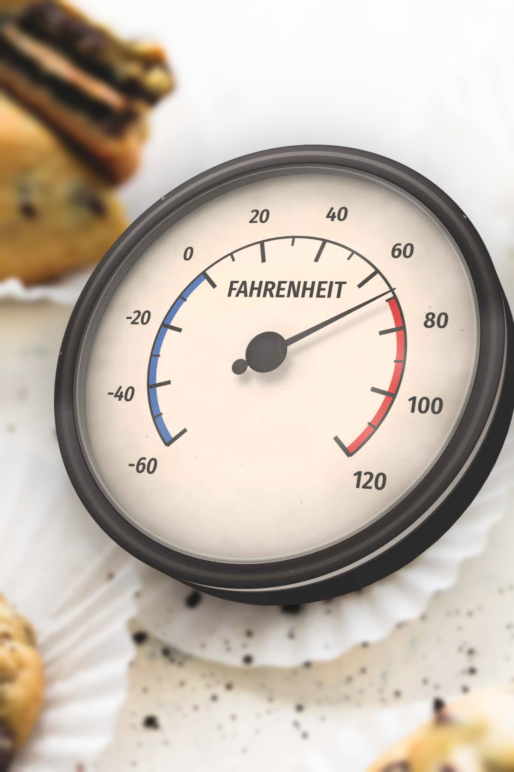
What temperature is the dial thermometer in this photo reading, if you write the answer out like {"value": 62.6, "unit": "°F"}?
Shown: {"value": 70, "unit": "°F"}
